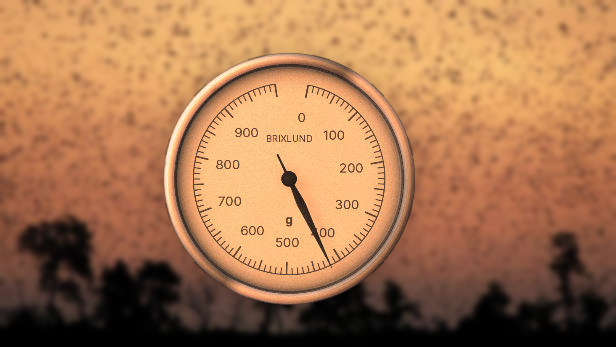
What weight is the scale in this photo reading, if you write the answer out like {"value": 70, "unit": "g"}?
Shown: {"value": 420, "unit": "g"}
